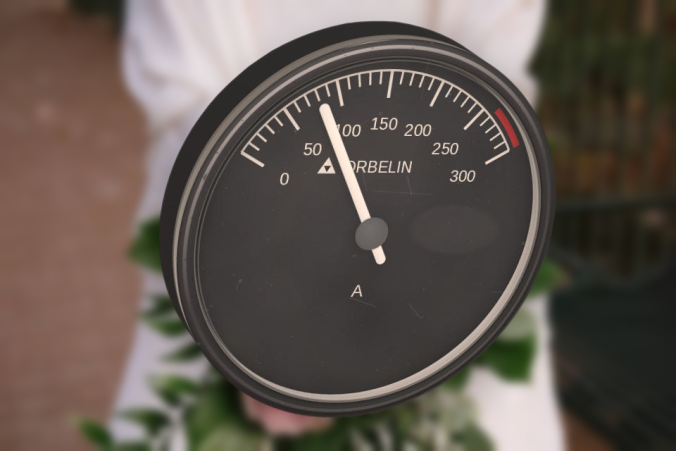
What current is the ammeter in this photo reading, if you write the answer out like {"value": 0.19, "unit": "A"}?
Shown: {"value": 80, "unit": "A"}
